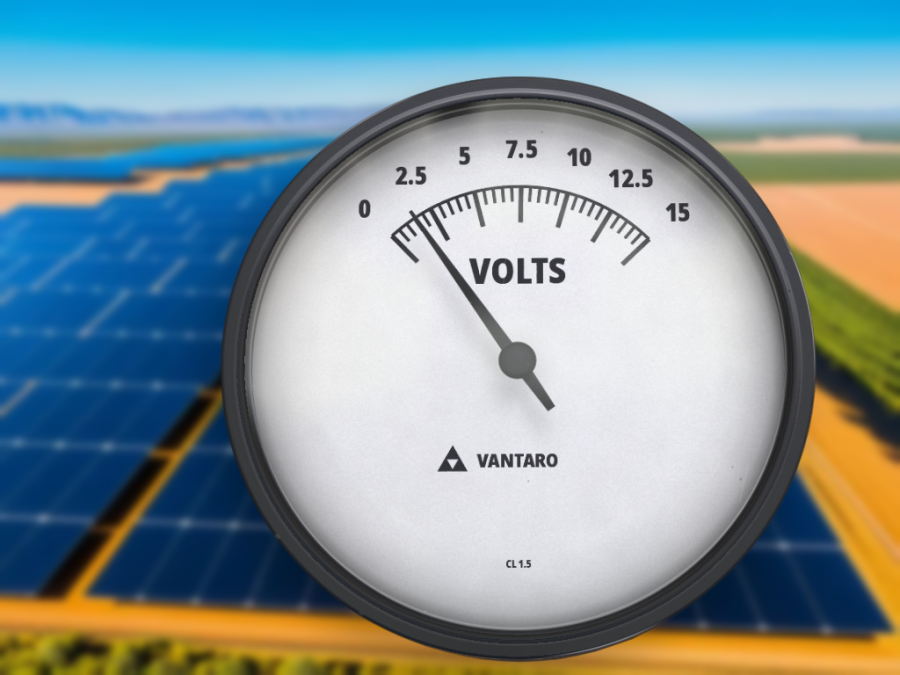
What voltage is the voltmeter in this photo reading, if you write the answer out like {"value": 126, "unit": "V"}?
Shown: {"value": 1.5, "unit": "V"}
